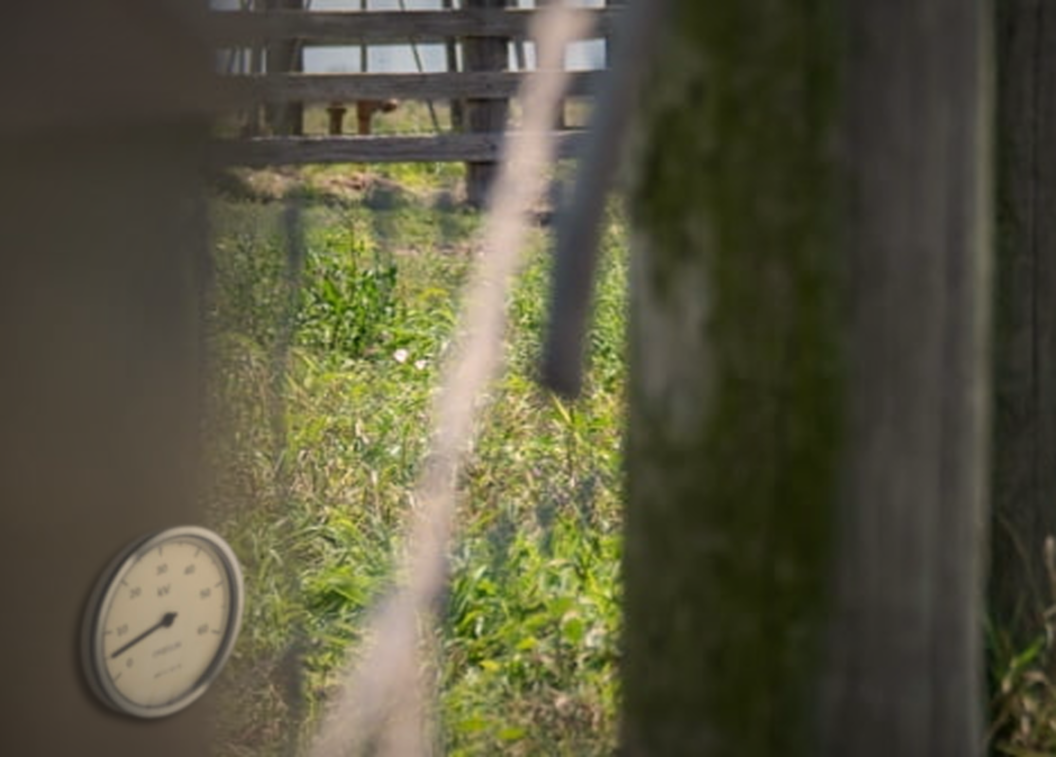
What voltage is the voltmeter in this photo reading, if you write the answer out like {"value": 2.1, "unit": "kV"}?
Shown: {"value": 5, "unit": "kV"}
